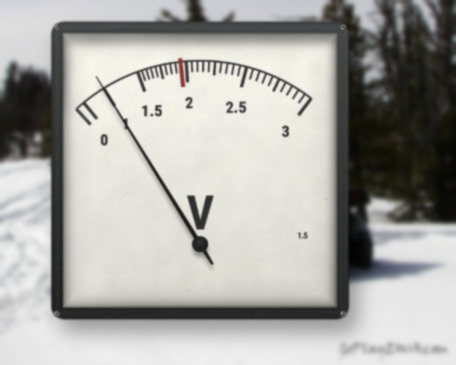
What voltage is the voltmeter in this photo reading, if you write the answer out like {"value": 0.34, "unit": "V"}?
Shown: {"value": 1, "unit": "V"}
